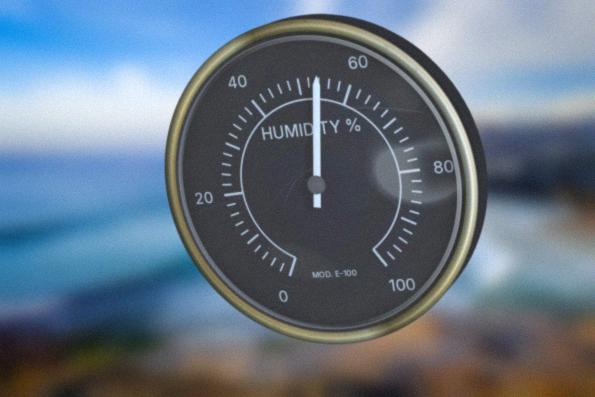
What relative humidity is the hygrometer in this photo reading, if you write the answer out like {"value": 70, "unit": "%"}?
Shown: {"value": 54, "unit": "%"}
